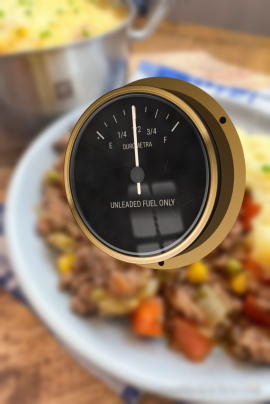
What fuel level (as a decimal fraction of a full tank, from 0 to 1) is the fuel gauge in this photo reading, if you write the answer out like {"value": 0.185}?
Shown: {"value": 0.5}
